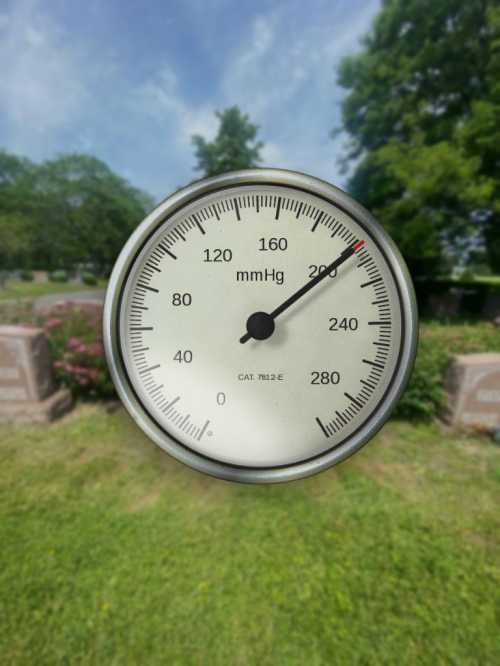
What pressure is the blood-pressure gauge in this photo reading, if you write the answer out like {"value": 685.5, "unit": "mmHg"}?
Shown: {"value": 202, "unit": "mmHg"}
